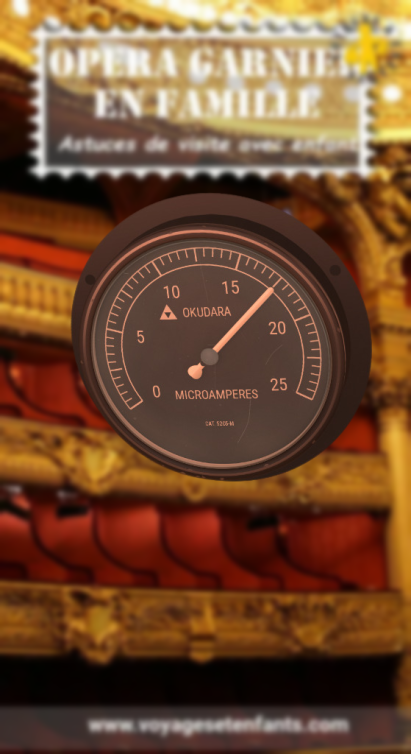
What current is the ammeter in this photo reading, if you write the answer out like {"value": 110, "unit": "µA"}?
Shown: {"value": 17.5, "unit": "µA"}
